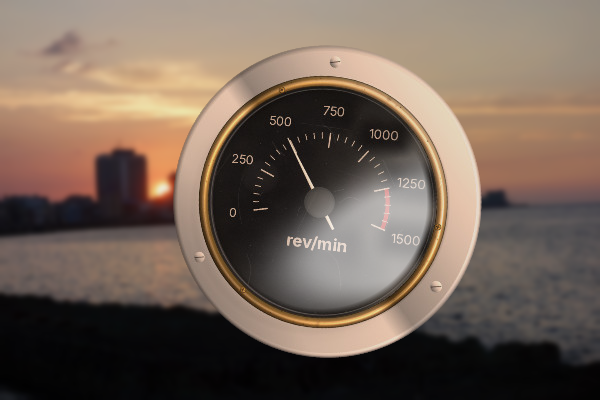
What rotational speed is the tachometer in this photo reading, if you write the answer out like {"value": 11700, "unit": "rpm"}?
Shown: {"value": 500, "unit": "rpm"}
